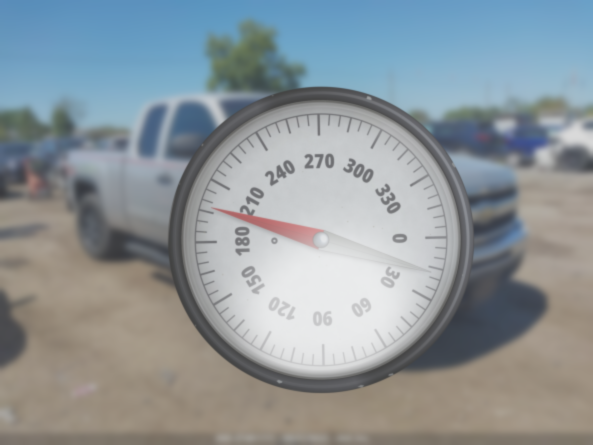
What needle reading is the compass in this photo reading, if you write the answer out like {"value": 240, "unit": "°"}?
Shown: {"value": 197.5, "unit": "°"}
